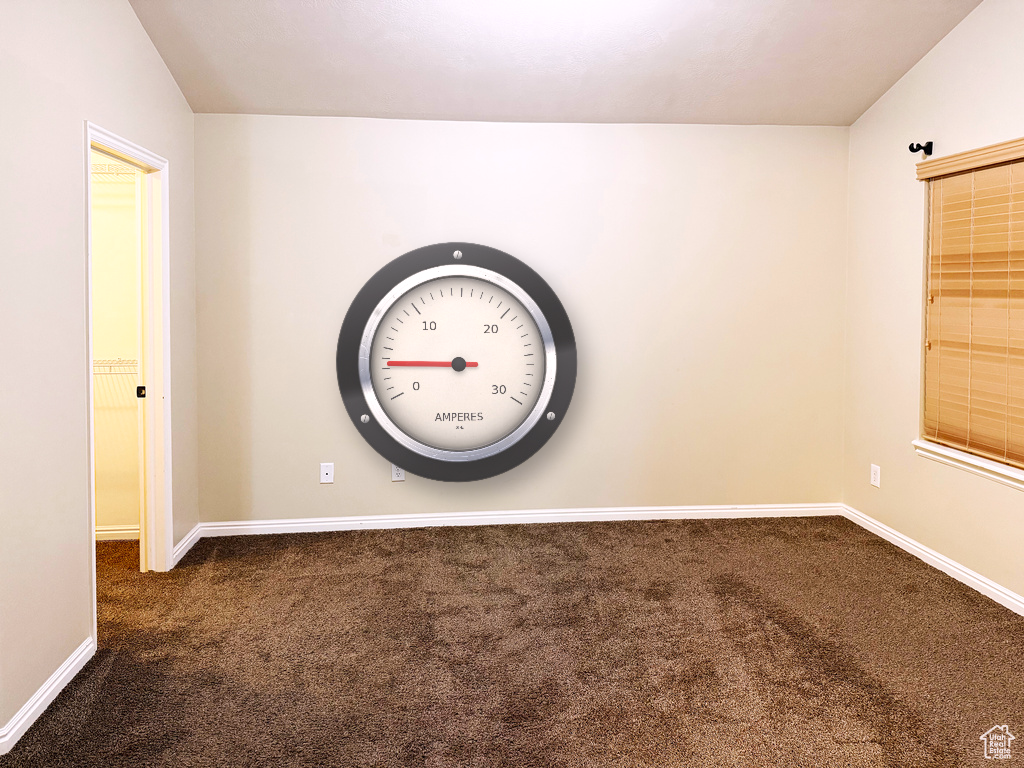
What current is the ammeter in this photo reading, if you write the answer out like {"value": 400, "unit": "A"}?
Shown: {"value": 3.5, "unit": "A"}
